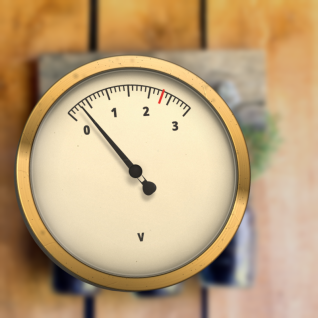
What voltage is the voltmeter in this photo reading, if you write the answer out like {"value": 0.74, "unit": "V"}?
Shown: {"value": 0.3, "unit": "V"}
